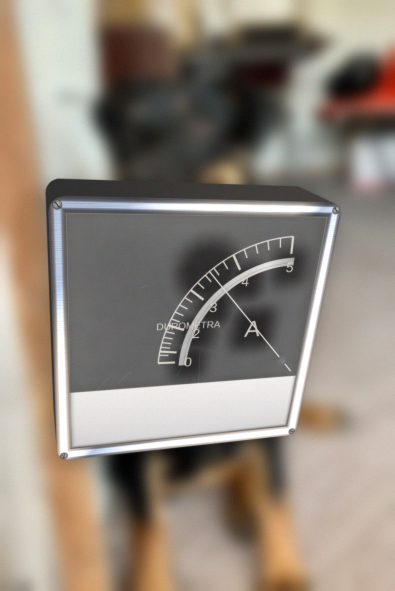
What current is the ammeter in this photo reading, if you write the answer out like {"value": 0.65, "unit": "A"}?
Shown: {"value": 3.5, "unit": "A"}
